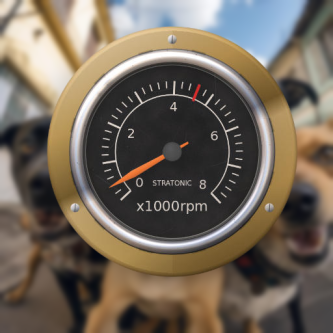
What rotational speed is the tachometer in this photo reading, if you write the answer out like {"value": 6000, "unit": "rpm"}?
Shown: {"value": 400, "unit": "rpm"}
